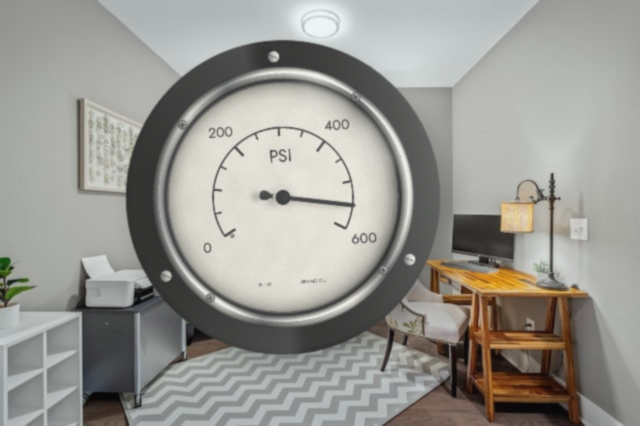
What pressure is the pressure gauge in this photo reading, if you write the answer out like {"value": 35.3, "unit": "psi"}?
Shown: {"value": 550, "unit": "psi"}
